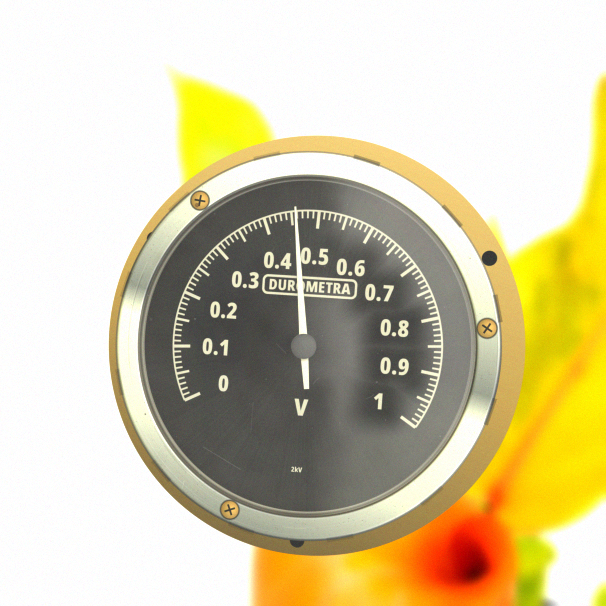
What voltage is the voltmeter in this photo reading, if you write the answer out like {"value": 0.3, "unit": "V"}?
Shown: {"value": 0.46, "unit": "V"}
